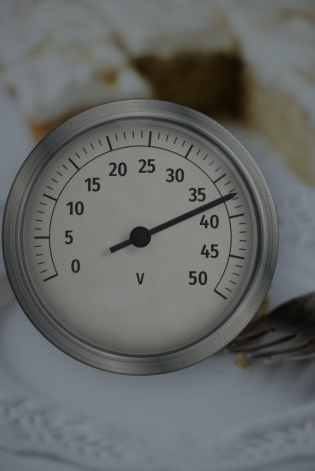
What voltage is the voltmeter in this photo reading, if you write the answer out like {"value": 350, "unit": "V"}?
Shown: {"value": 37.5, "unit": "V"}
